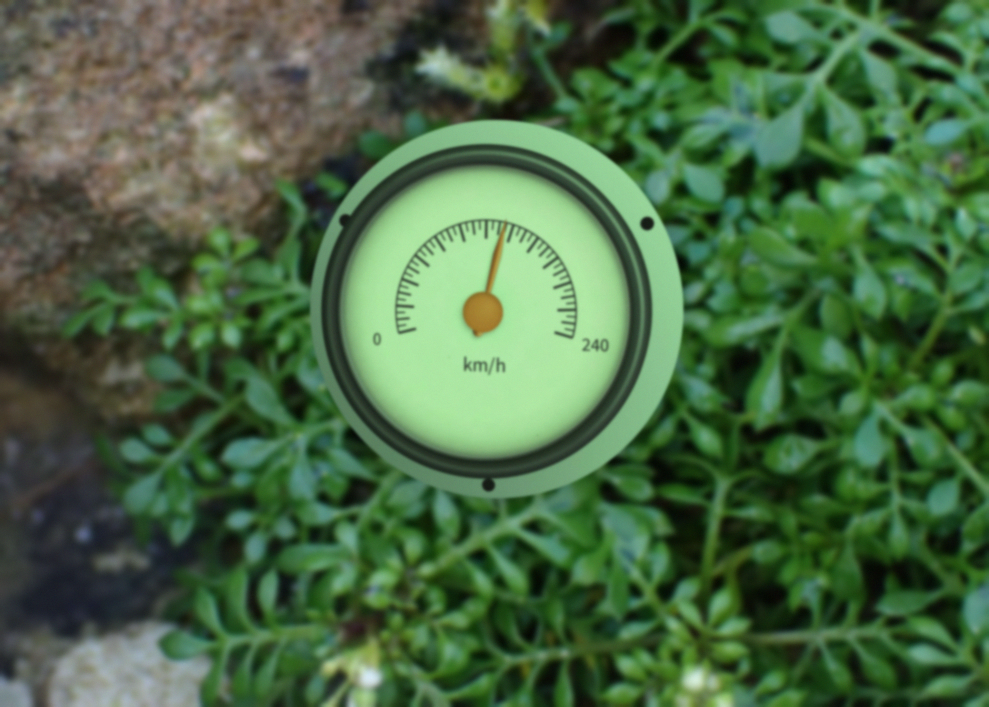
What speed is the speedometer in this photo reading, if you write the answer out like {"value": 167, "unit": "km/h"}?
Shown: {"value": 135, "unit": "km/h"}
